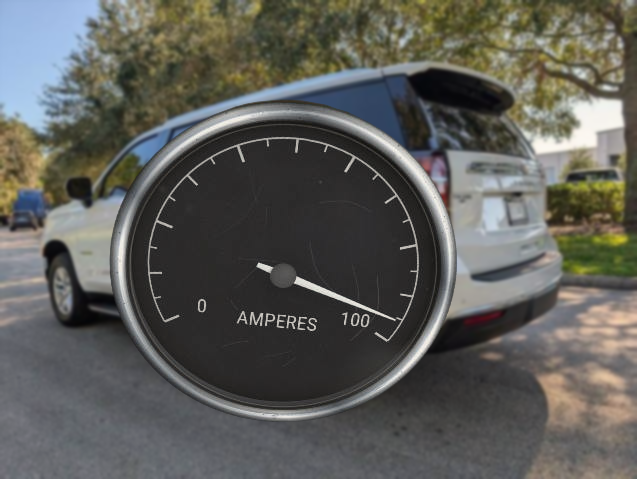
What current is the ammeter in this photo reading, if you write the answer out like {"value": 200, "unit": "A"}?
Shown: {"value": 95, "unit": "A"}
